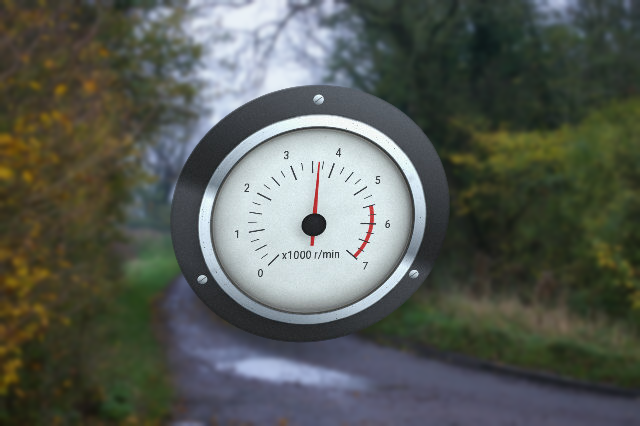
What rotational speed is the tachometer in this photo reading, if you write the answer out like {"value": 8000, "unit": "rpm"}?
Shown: {"value": 3625, "unit": "rpm"}
